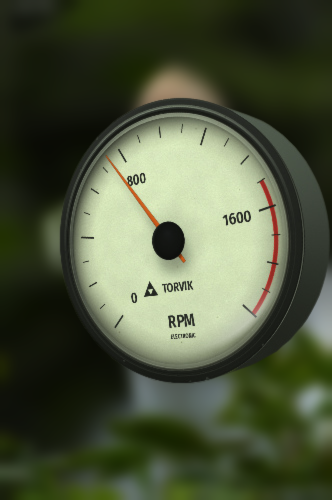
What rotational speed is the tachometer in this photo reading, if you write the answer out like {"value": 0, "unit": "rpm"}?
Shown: {"value": 750, "unit": "rpm"}
